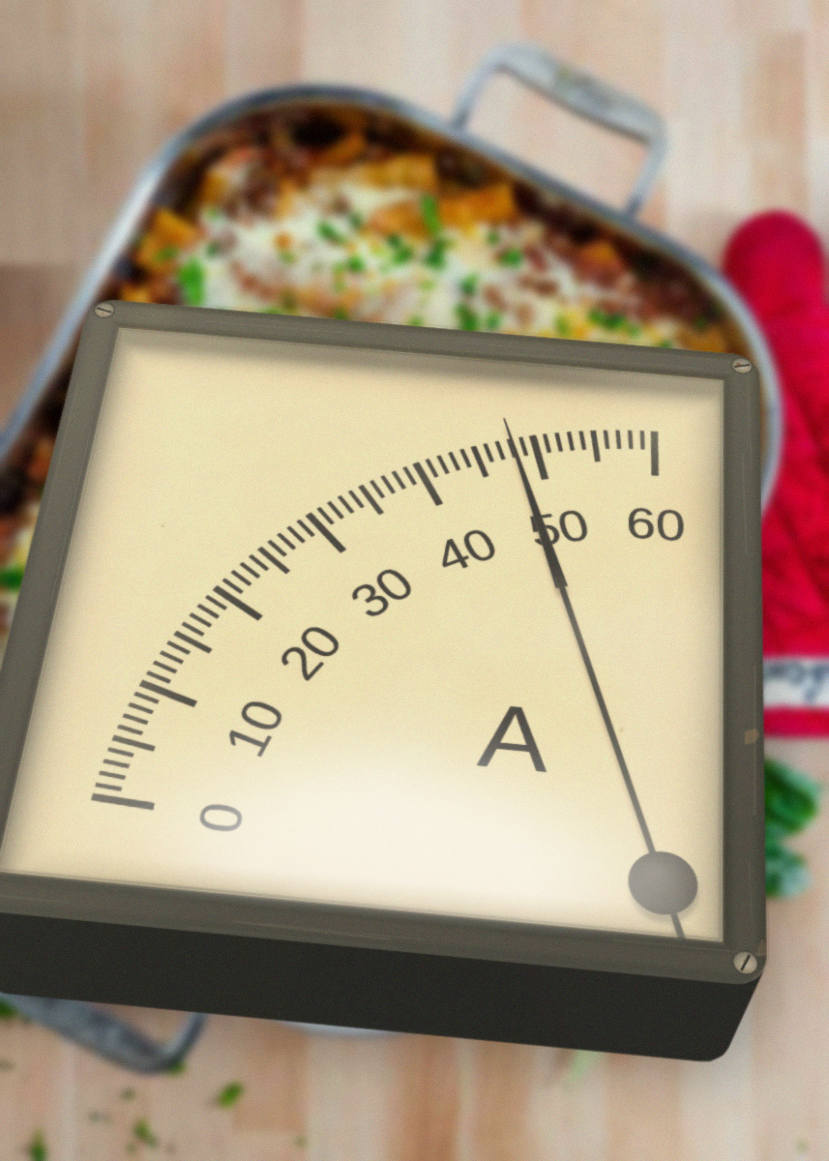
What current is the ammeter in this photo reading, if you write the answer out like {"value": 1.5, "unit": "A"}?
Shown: {"value": 48, "unit": "A"}
